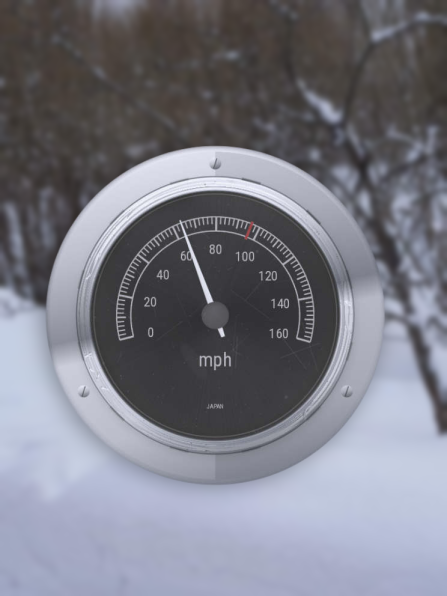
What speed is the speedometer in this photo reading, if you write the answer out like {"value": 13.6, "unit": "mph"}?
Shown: {"value": 64, "unit": "mph"}
